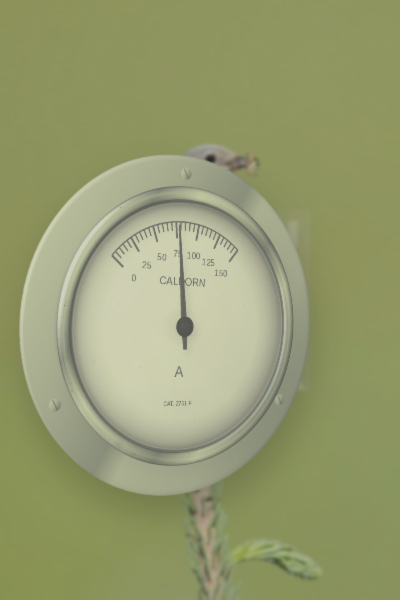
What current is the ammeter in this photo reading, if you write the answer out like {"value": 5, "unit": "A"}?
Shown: {"value": 75, "unit": "A"}
